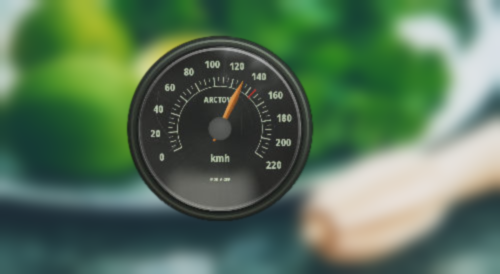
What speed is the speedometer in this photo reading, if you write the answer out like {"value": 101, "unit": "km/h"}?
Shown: {"value": 130, "unit": "km/h"}
